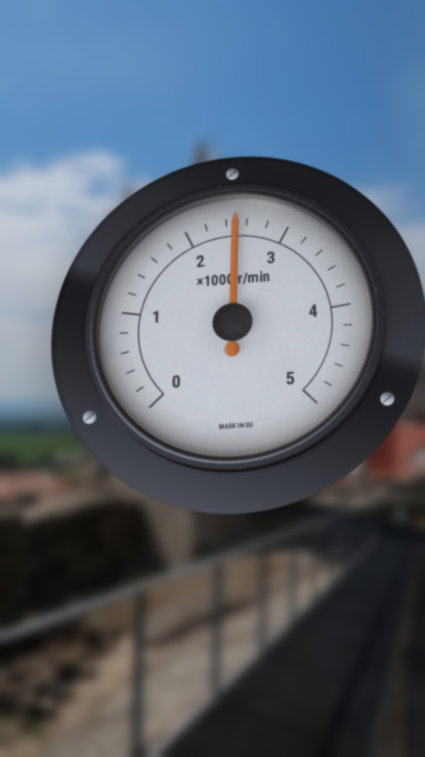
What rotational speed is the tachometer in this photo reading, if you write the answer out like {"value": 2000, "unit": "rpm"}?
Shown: {"value": 2500, "unit": "rpm"}
